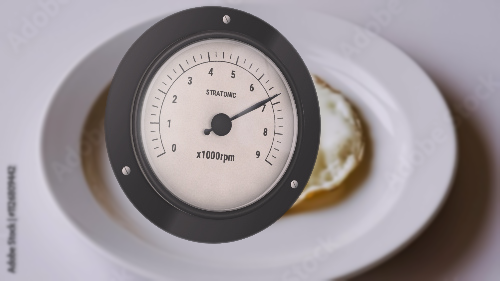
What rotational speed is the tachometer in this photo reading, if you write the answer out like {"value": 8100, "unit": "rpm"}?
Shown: {"value": 6750, "unit": "rpm"}
